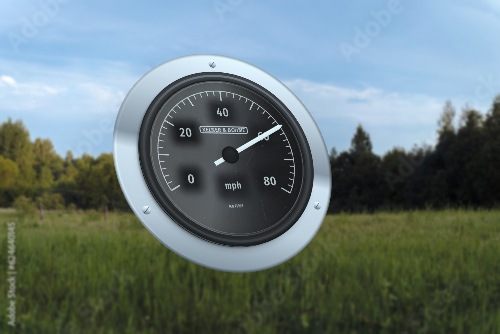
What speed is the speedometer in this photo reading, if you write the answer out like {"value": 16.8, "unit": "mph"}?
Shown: {"value": 60, "unit": "mph"}
